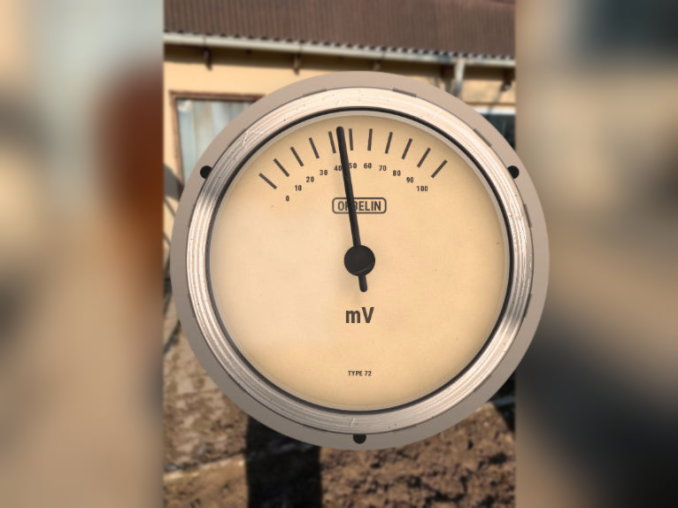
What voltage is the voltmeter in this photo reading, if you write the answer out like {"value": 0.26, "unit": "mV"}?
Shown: {"value": 45, "unit": "mV"}
